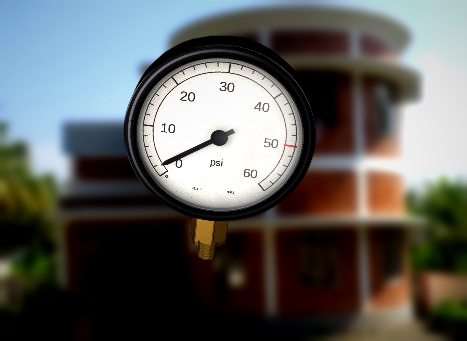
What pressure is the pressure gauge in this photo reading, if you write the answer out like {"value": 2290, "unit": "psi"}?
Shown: {"value": 2, "unit": "psi"}
